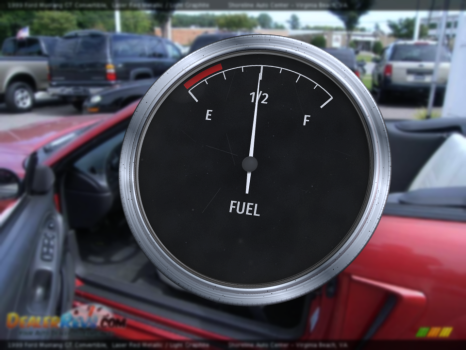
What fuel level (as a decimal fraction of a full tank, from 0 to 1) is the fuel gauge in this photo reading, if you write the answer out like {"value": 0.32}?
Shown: {"value": 0.5}
